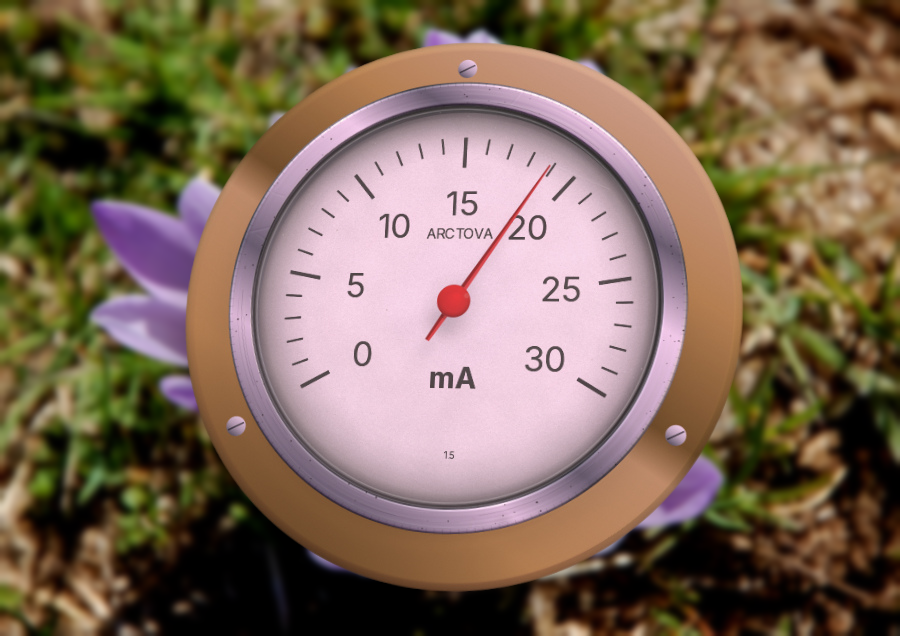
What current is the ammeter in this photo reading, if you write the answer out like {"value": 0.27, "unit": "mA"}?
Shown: {"value": 19, "unit": "mA"}
